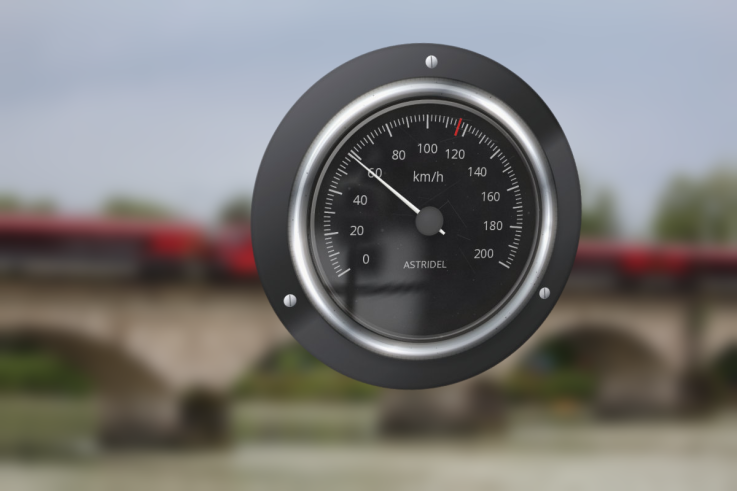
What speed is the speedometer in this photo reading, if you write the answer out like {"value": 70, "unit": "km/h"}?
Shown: {"value": 58, "unit": "km/h"}
